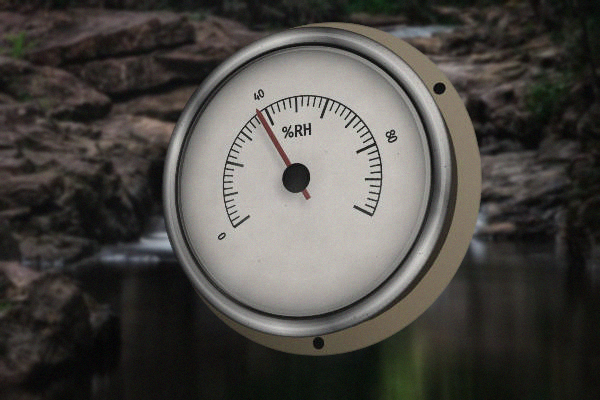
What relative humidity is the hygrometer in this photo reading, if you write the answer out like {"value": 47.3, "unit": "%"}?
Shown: {"value": 38, "unit": "%"}
